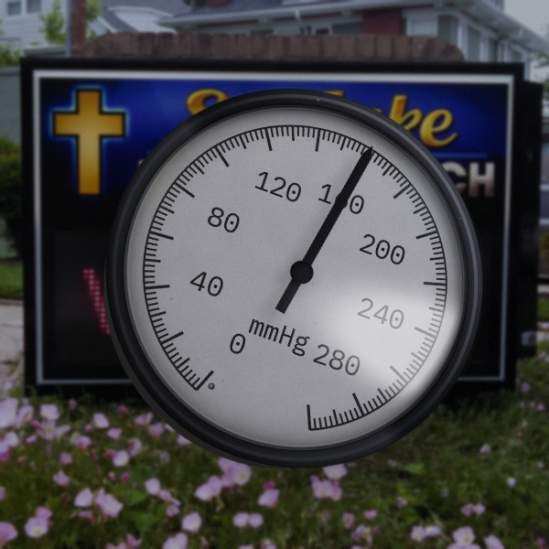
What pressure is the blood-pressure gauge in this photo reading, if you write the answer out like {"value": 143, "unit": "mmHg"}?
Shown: {"value": 160, "unit": "mmHg"}
